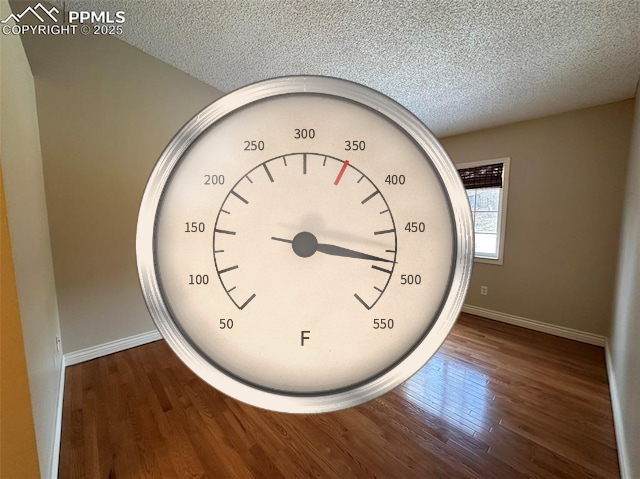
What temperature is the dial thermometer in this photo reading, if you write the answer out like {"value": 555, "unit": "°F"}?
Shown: {"value": 487.5, "unit": "°F"}
